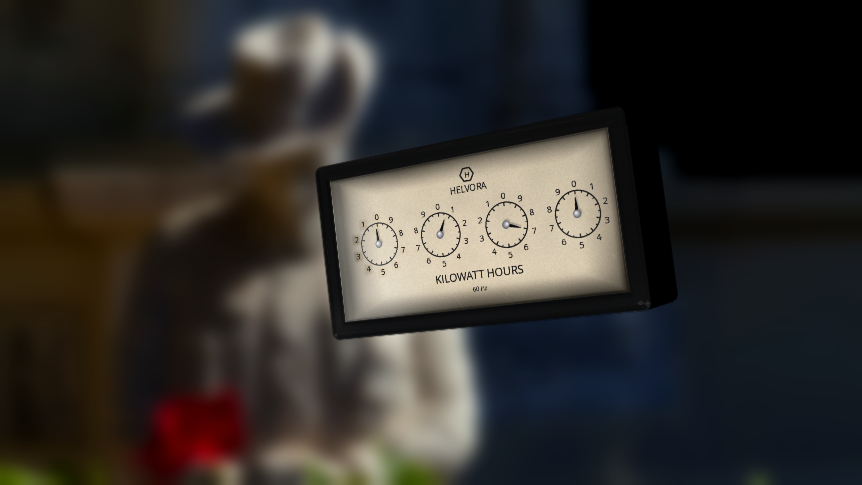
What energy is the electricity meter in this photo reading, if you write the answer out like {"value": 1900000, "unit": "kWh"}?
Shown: {"value": 70, "unit": "kWh"}
